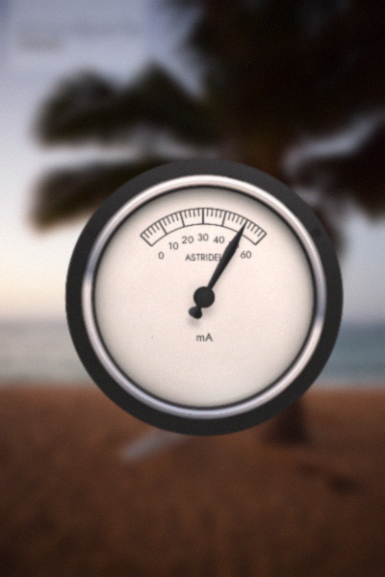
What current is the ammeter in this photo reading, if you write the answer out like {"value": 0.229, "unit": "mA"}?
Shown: {"value": 50, "unit": "mA"}
